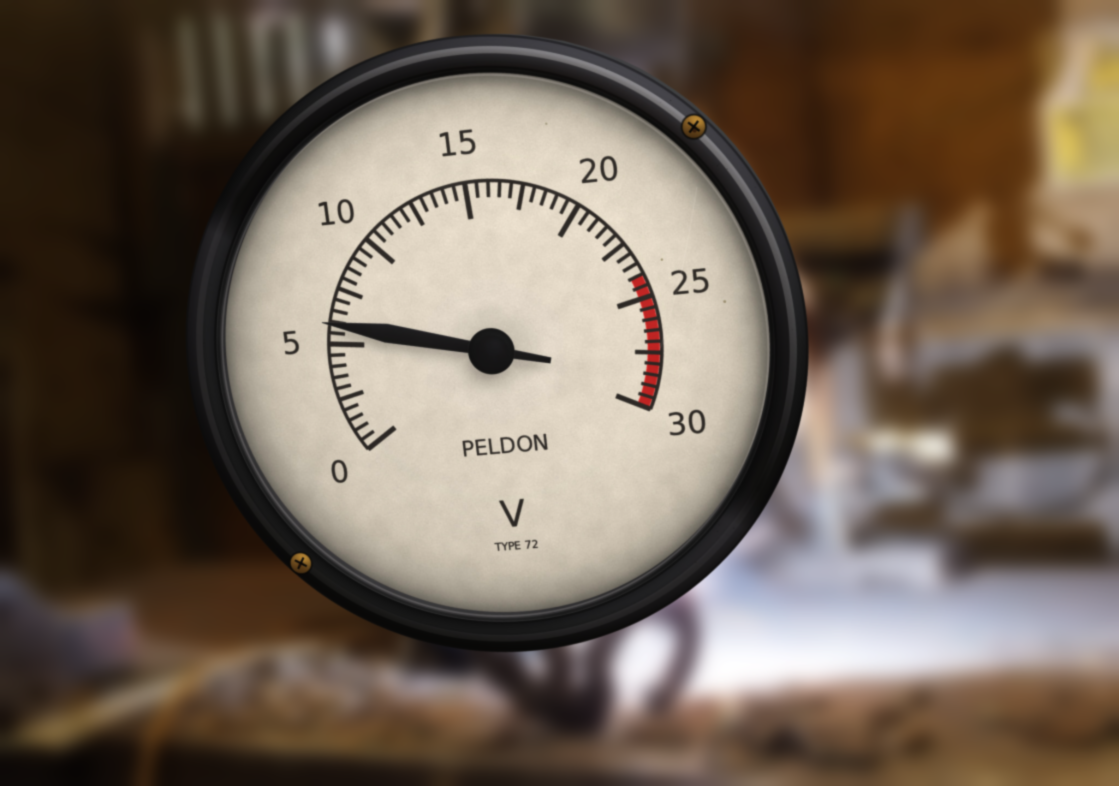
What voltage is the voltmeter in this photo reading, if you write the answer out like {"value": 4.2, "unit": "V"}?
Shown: {"value": 6, "unit": "V"}
